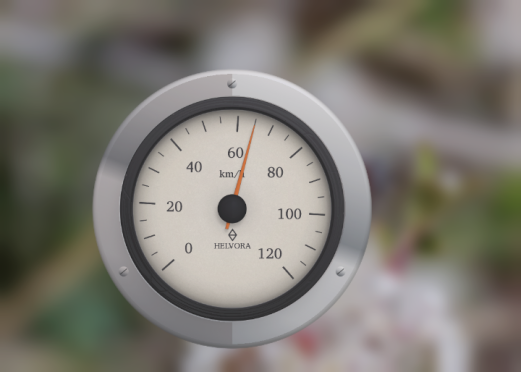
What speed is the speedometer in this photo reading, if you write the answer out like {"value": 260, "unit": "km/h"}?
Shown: {"value": 65, "unit": "km/h"}
